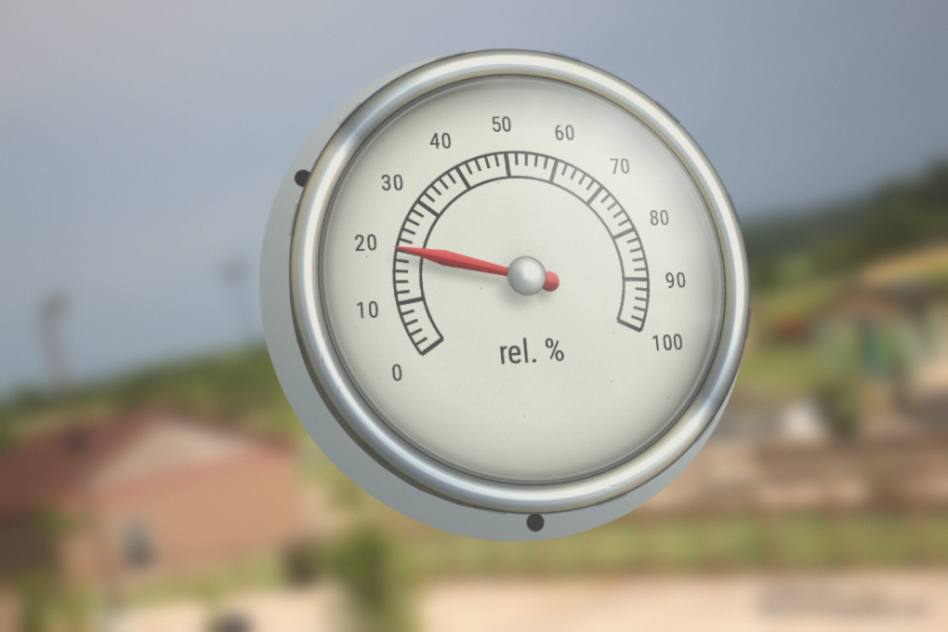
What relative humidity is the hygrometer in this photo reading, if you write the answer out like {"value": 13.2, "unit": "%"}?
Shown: {"value": 20, "unit": "%"}
